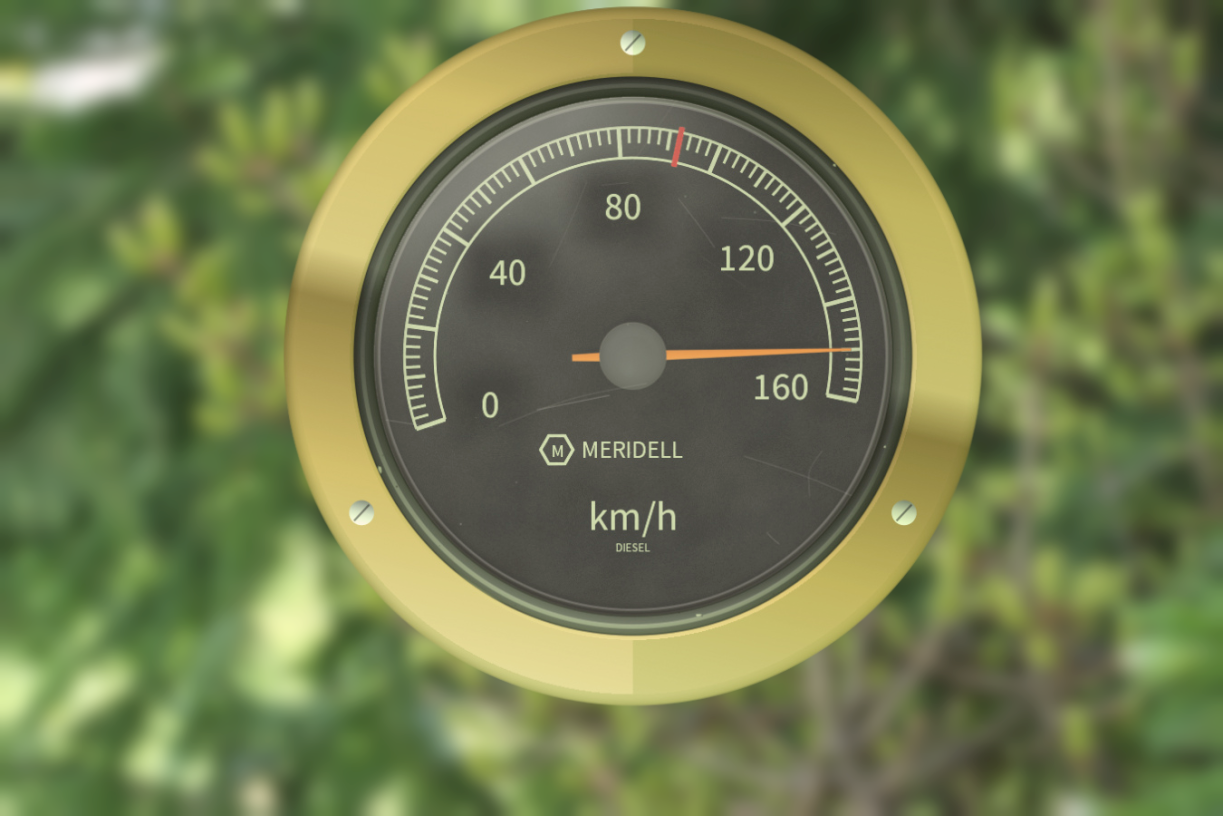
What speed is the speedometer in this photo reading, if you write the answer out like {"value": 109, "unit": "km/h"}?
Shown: {"value": 150, "unit": "km/h"}
